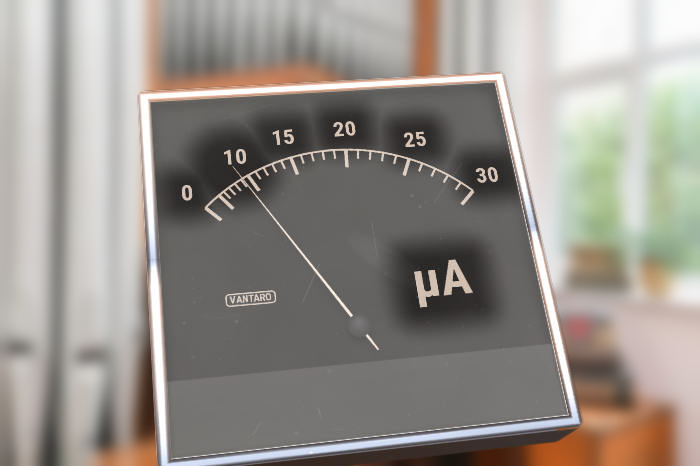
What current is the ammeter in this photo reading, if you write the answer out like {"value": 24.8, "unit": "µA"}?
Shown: {"value": 9, "unit": "µA"}
